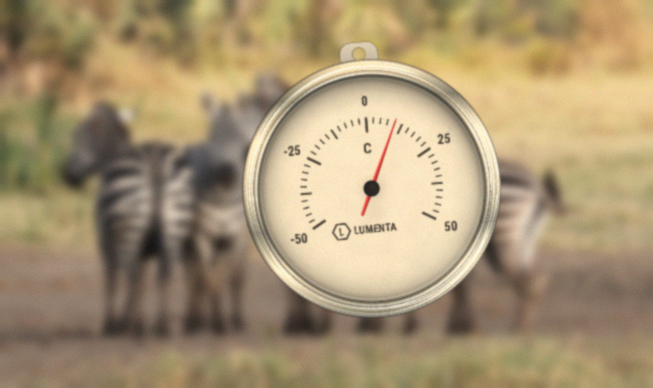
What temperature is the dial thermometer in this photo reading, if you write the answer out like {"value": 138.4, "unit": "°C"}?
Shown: {"value": 10, "unit": "°C"}
